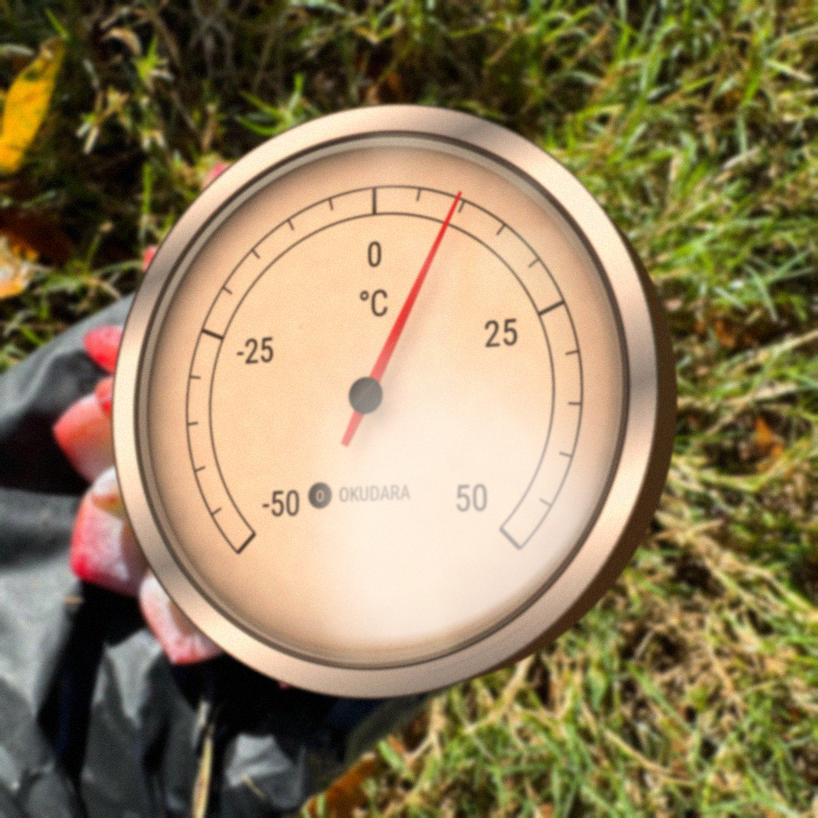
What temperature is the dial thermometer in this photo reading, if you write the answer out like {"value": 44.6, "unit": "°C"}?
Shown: {"value": 10, "unit": "°C"}
